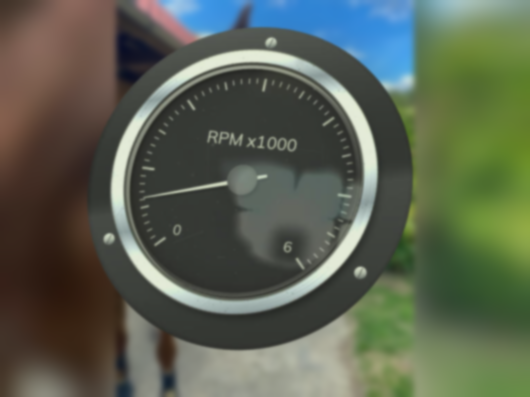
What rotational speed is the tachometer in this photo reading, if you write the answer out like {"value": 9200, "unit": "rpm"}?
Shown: {"value": 600, "unit": "rpm"}
